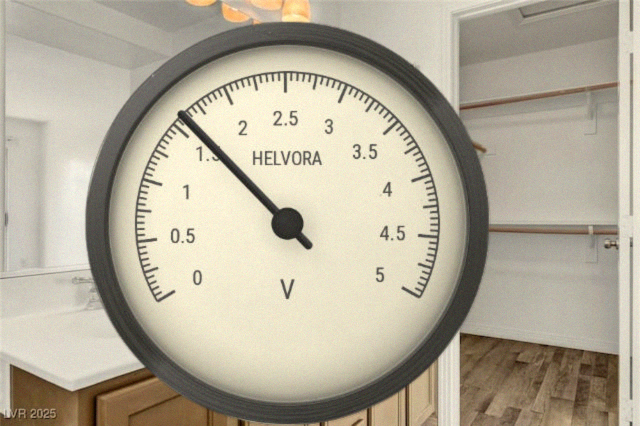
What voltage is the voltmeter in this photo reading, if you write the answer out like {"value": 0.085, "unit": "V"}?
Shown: {"value": 1.6, "unit": "V"}
